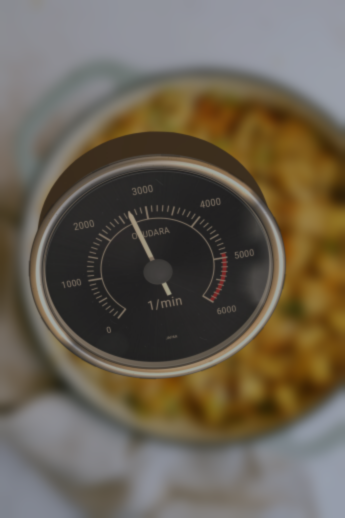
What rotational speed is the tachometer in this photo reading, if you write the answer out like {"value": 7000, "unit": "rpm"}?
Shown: {"value": 2700, "unit": "rpm"}
